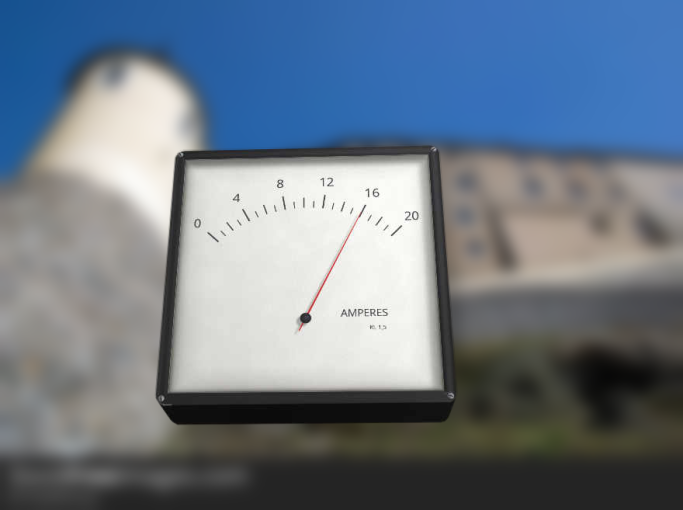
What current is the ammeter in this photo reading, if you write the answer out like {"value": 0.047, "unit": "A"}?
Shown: {"value": 16, "unit": "A"}
